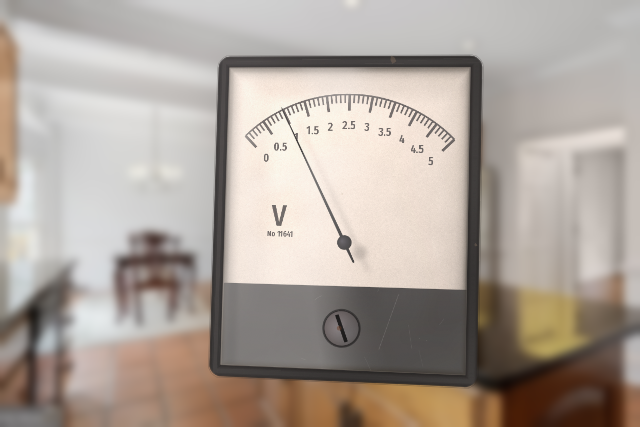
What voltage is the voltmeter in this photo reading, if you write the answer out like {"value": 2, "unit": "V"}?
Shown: {"value": 1, "unit": "V"}
